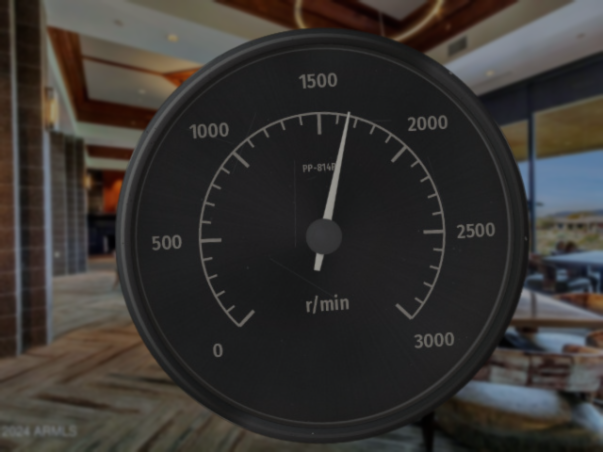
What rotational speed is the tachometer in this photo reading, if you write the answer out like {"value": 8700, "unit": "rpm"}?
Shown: {"value": 1650, "unit": "rpm"}
